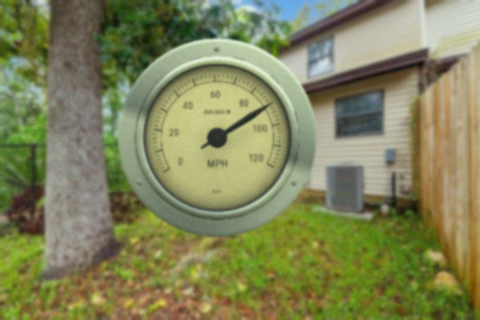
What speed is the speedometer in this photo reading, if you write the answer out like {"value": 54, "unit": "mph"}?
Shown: {"value": 90, "unit": "mph"}
